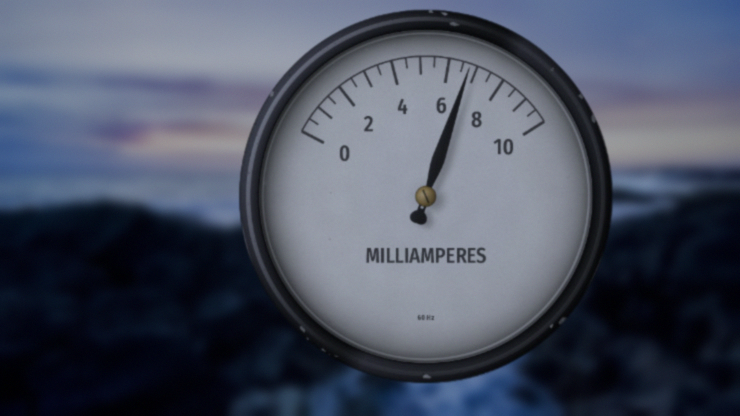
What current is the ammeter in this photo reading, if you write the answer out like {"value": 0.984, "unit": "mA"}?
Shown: {"value": 6.75, "unit": "mA"}
